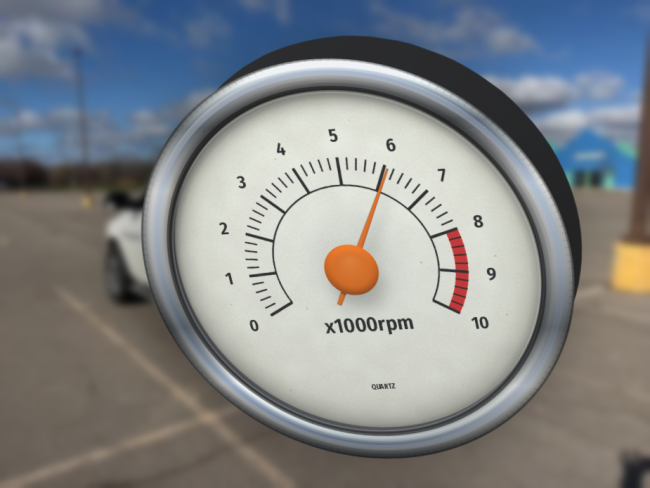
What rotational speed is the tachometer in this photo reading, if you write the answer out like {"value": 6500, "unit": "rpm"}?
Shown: {"value": 6100, "unit": "rpm"}
